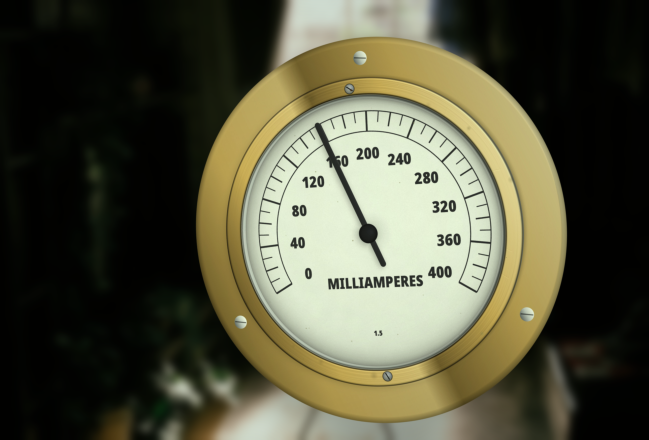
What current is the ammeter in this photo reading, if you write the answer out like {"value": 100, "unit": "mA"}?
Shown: {"value": 160, "unit": "mA"}
